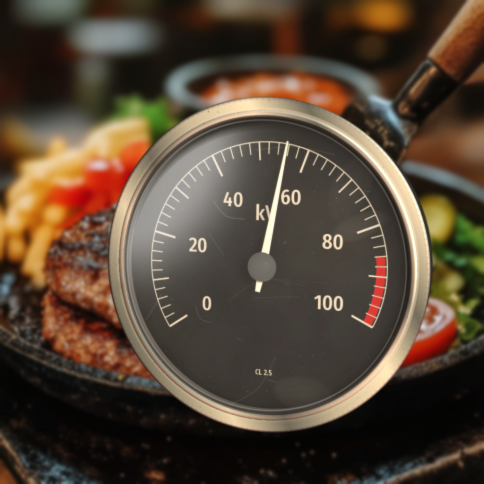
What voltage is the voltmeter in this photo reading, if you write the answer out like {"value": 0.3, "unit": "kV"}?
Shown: {"value": 56, "unit": "kV"}
